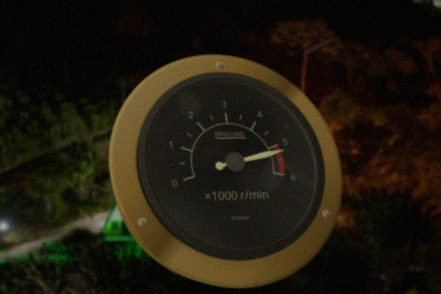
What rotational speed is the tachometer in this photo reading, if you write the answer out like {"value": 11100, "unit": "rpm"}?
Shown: {"value": 5250, "unit": "rpm"}
